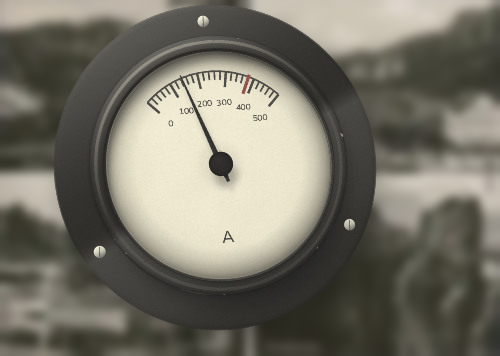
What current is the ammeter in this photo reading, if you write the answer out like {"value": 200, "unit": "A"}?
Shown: {"value": 140, "unit": "A"}
